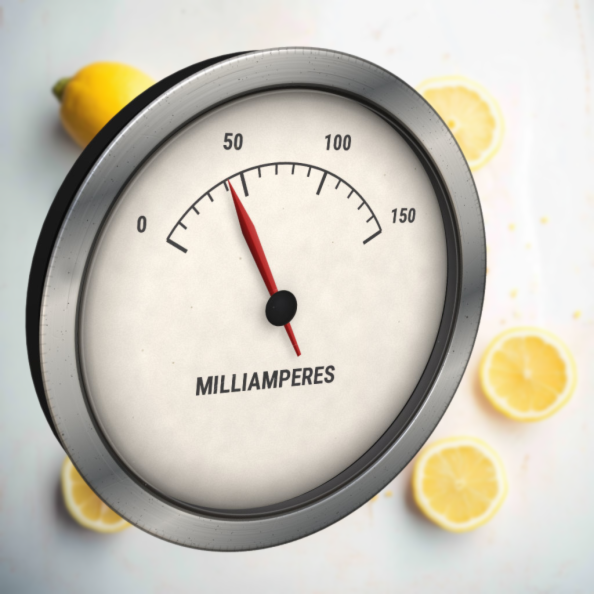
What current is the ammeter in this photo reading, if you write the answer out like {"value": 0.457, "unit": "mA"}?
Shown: {"value": 40, "unit": "mA"}
